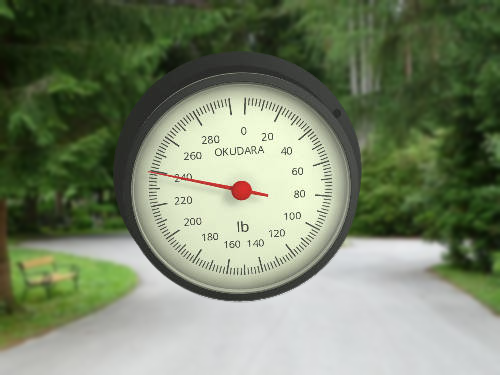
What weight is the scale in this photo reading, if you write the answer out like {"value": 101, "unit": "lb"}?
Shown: {"value": 240, "unit": "lb"}
